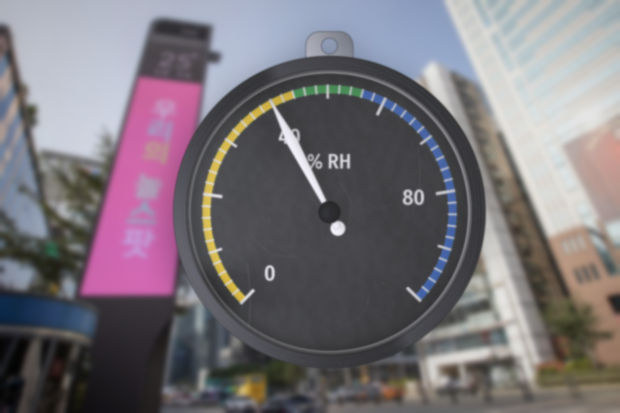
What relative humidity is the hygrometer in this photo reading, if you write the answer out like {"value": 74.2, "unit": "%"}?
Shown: {"value": 40, "unit": "%"}
